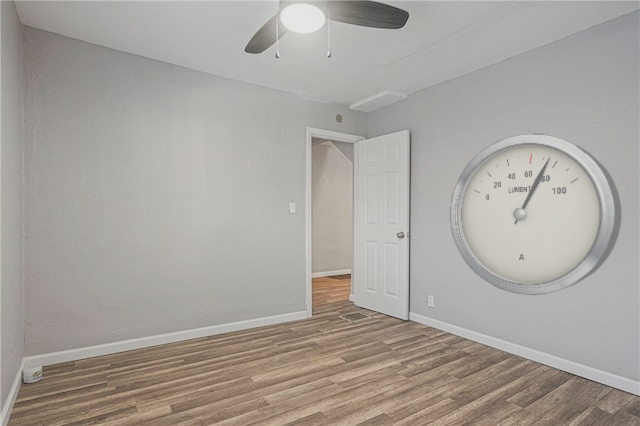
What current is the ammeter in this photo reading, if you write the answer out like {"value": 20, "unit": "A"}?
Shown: {"value": 75, "unit": "A"}
